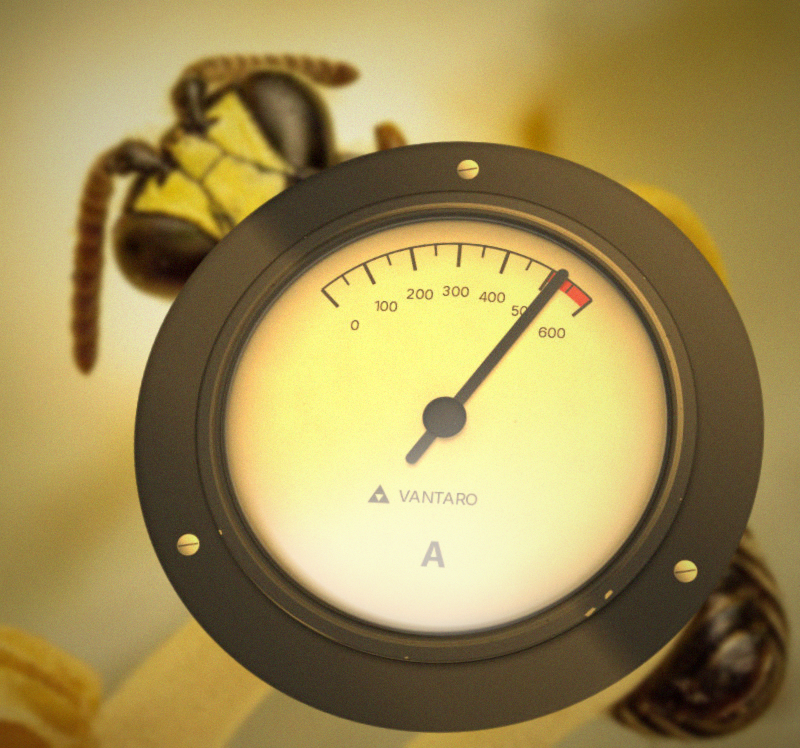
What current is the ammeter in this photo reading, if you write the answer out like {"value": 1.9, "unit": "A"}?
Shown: {"value": 525, "unit": "A"}
